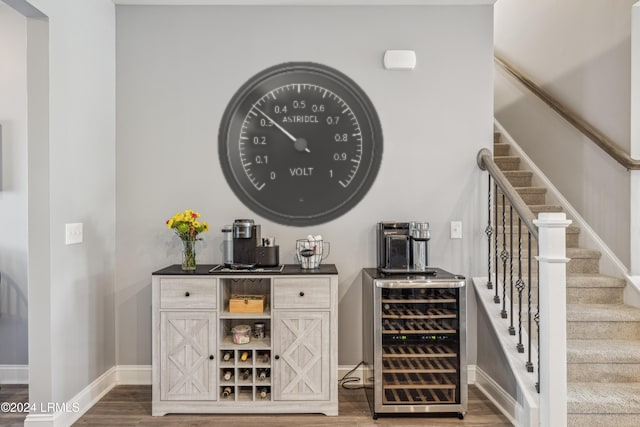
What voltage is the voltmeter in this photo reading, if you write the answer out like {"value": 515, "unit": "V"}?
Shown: {"value": 0.32, "unit": "V"}
